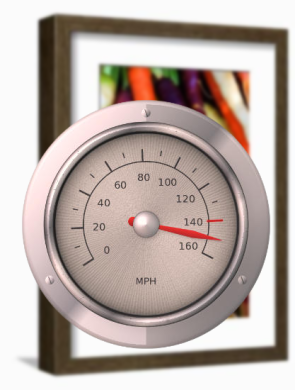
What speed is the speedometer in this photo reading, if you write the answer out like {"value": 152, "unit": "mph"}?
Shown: {"value": 150, "unit": "mph"}
